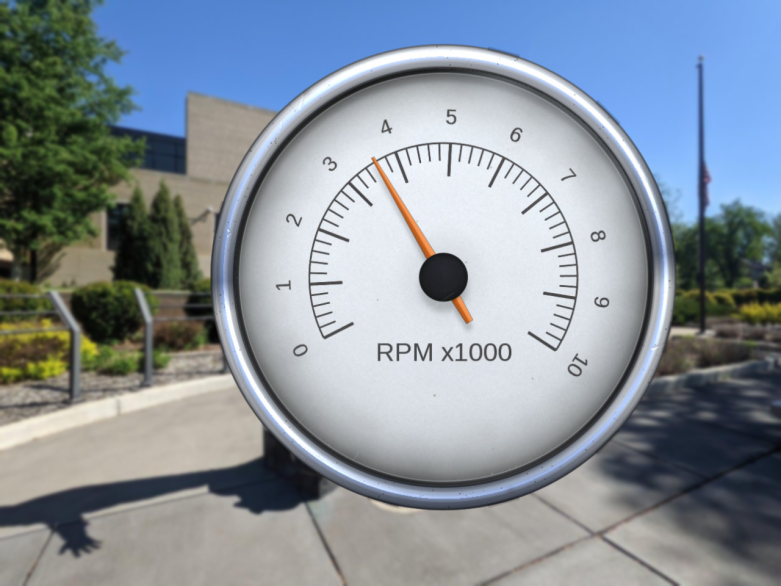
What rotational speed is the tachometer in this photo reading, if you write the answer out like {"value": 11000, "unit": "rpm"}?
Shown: {"value": 3600, "unit": "rpm"}
